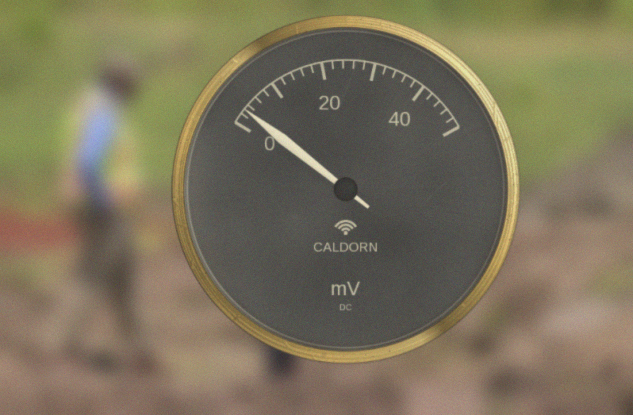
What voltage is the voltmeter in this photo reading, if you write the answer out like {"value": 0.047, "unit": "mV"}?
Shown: {"value": 3, "unit": "mV"}
